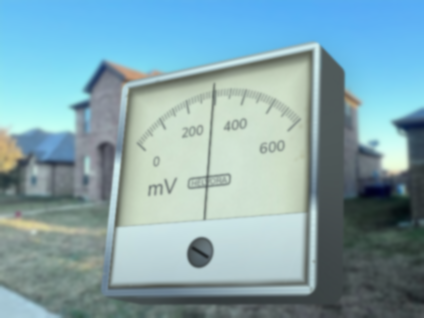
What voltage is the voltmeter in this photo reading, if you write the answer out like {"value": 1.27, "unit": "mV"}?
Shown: {"value": 300, "unit": "mV"}
